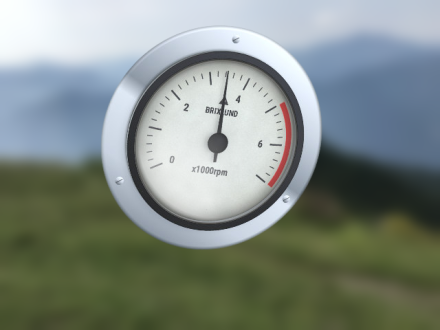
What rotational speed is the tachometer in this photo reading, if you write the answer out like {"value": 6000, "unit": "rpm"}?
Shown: {"value": 3400, "unit": "rpm"}
